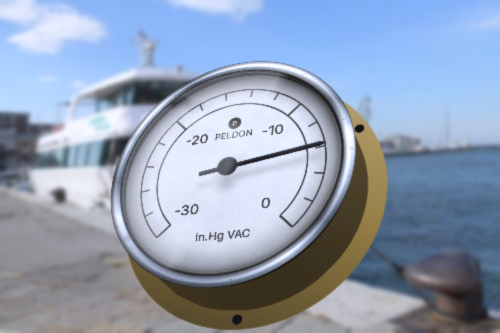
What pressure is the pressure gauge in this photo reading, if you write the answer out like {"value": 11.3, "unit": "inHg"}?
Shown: {"value": -6, "unit": "inHg"}
